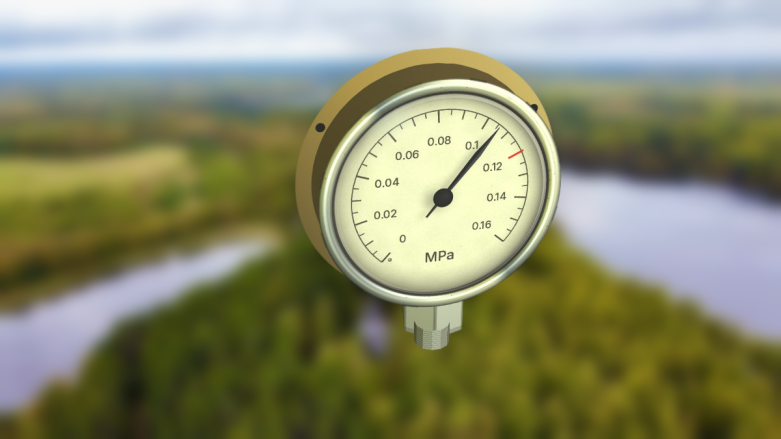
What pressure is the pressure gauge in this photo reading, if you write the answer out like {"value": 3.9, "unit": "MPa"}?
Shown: {"value": 0.105, "unit": "MPa"}
